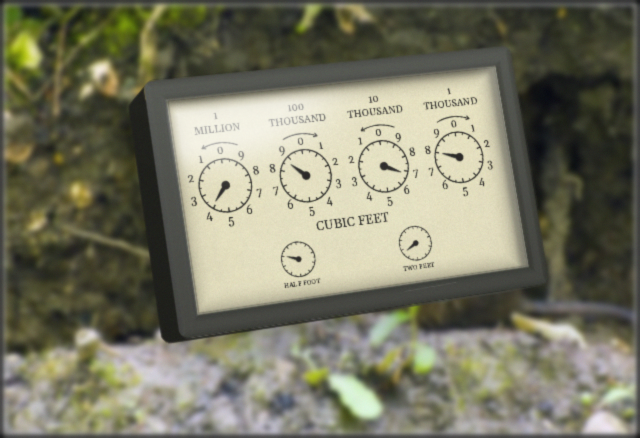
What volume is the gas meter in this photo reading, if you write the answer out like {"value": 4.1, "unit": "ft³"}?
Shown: {"value": 386800, "unit": "ft³"}
